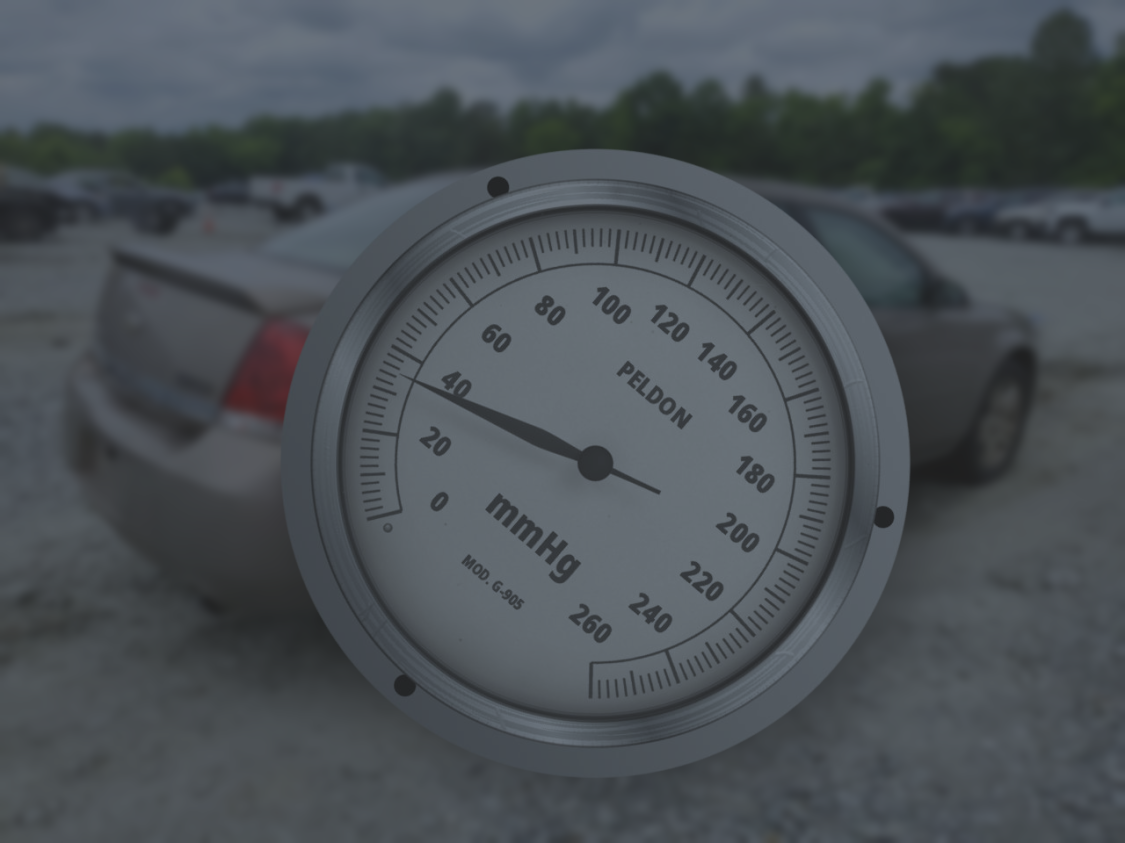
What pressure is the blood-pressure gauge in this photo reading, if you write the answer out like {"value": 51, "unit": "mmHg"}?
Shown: {"value": 35, "unit": "mmHg"}
